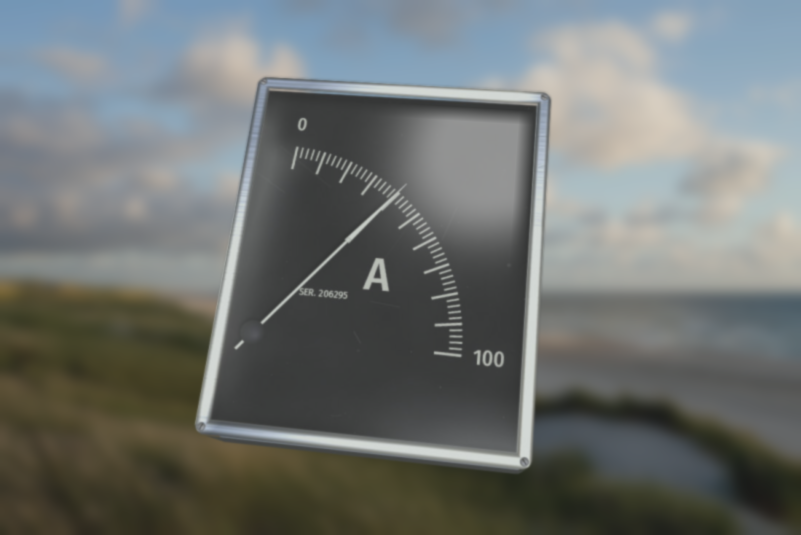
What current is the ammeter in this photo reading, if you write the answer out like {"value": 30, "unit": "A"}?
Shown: {"value": 40, "unit": "A"}
